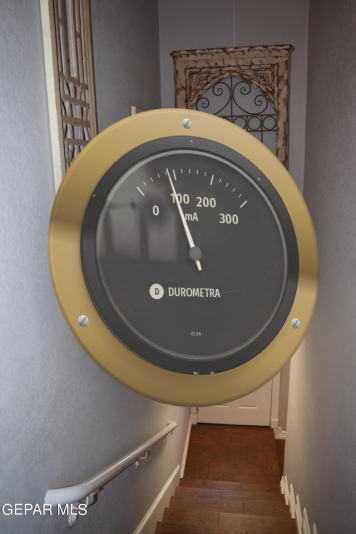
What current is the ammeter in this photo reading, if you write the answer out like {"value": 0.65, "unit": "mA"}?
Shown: {"value": 80, "unit": "mA"}
